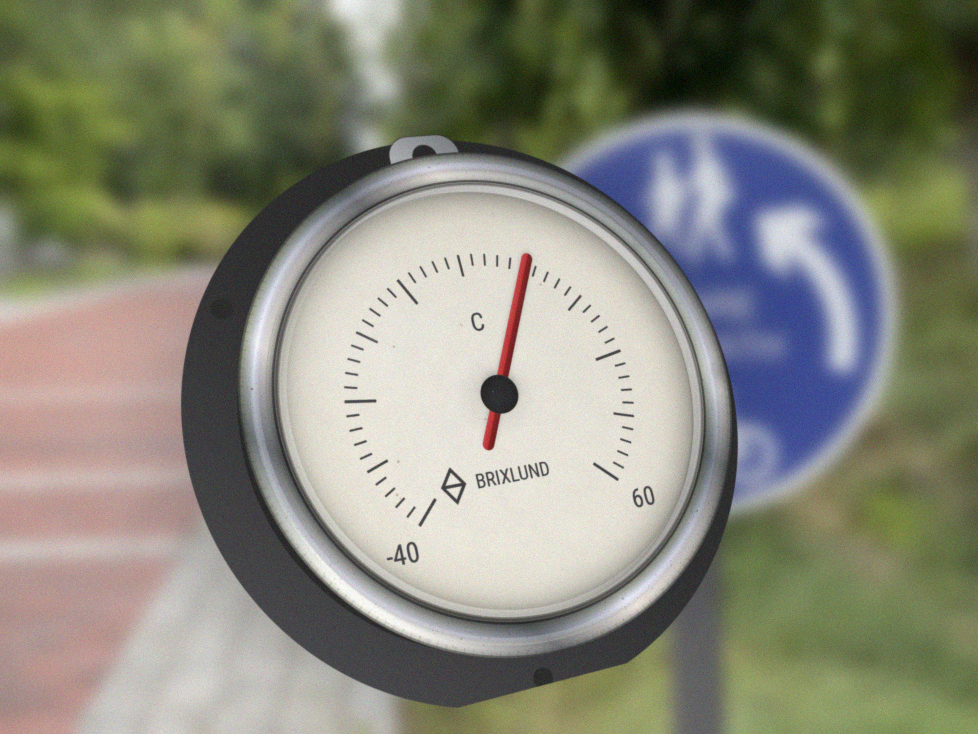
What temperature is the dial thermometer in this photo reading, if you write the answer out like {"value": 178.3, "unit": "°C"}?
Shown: {"value": 20, "unit": "°C"}
